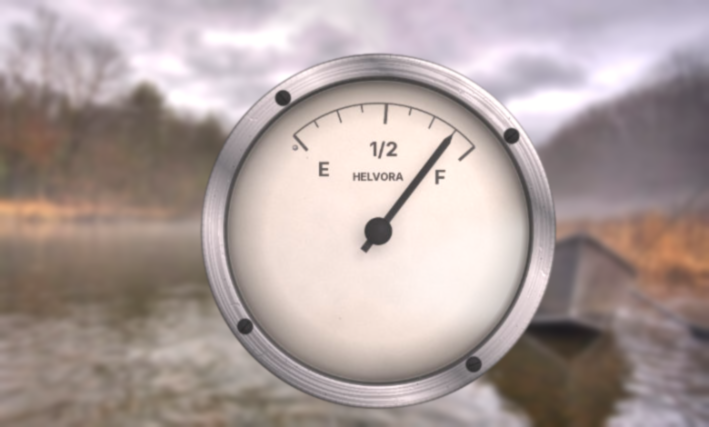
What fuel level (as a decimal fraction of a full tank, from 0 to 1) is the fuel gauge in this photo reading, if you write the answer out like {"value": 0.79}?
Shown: {"value": 0.875}
